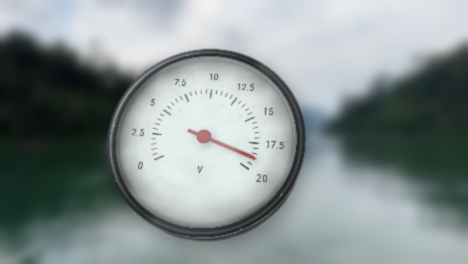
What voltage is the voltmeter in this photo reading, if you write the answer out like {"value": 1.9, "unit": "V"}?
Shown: {"value": 19, "unit": "V"}
